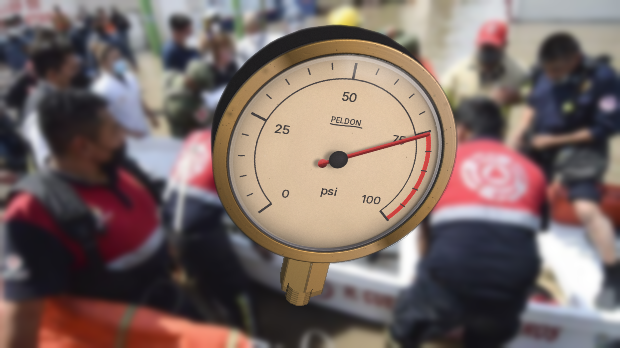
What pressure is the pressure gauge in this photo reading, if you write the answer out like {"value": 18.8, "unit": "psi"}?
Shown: {"value": 75, "unit": "psi"}
